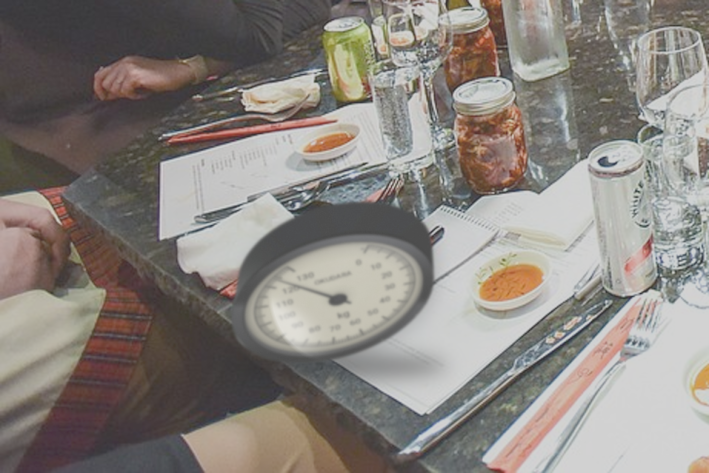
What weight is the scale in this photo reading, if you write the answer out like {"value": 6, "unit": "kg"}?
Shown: {"value": 125, "unit": "kg"}
